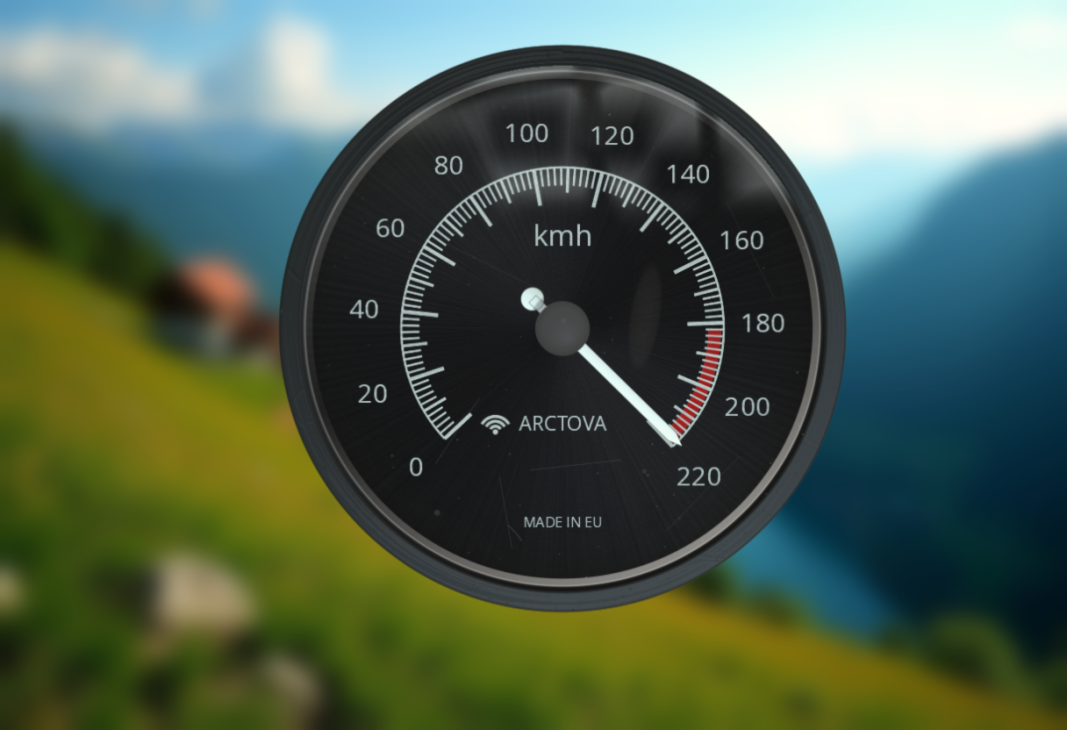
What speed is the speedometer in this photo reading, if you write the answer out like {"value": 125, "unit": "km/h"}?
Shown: {"value": 218, "unit": "km/h"}
